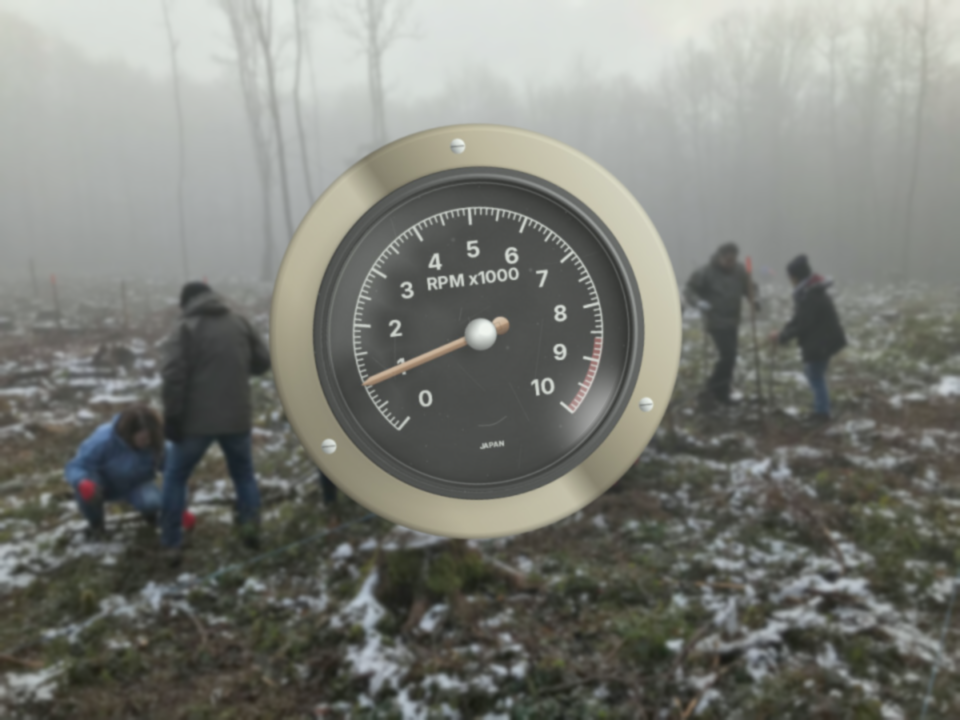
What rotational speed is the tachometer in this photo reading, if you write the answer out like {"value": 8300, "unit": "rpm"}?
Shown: {"value": 1000, "unit": "rpm"}
